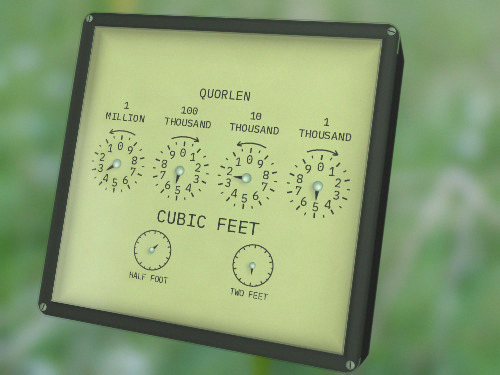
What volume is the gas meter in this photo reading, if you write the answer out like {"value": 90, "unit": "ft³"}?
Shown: {"value": 352500, "unit": "ft³"}
